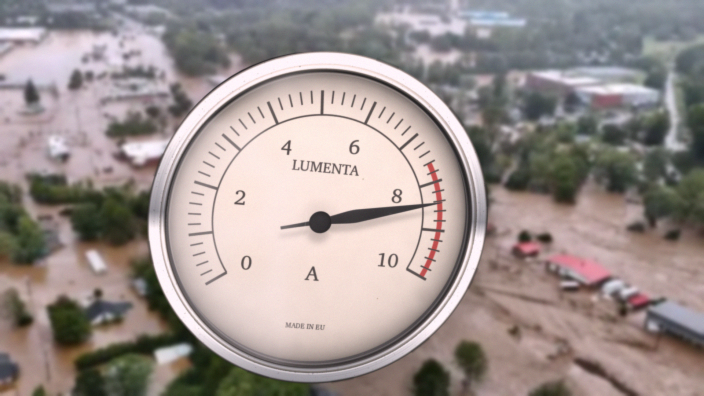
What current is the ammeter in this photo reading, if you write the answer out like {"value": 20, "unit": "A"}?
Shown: {"value": 8.4, "unit": "A"}
